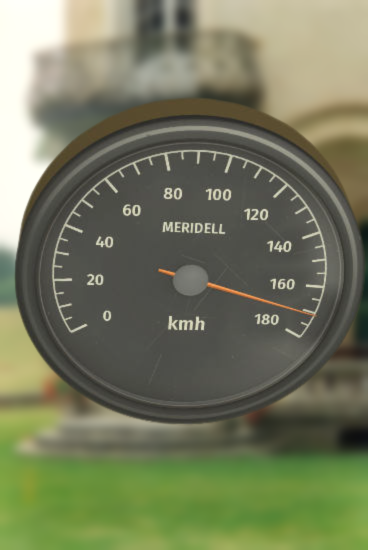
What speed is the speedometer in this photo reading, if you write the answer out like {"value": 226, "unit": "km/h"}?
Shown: {"value": 170, "unit": "km/h"}
